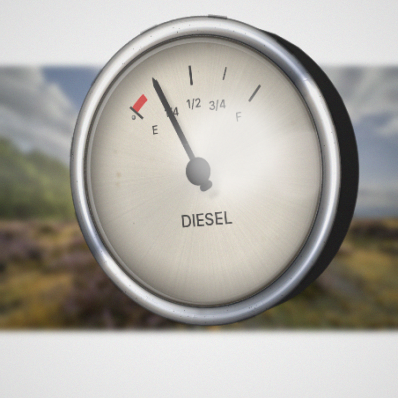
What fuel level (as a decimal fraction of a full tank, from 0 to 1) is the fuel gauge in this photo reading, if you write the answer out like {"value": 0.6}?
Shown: {"value": 0.25}
